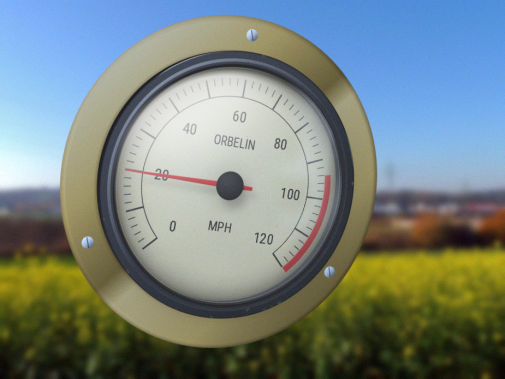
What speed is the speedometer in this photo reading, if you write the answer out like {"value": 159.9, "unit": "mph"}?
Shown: {"value": 20, "unit": "mph"}
